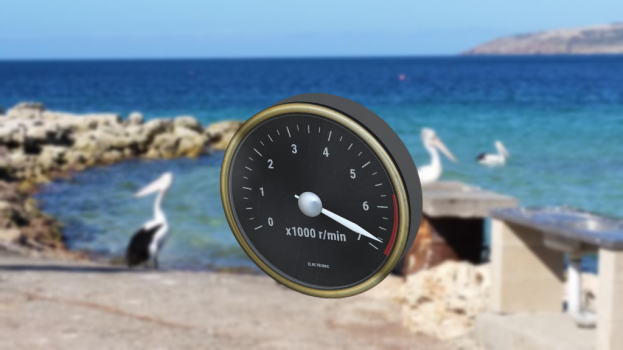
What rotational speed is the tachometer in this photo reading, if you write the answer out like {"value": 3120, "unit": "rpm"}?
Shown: {"value": 6750, "unit": "rpm"}
